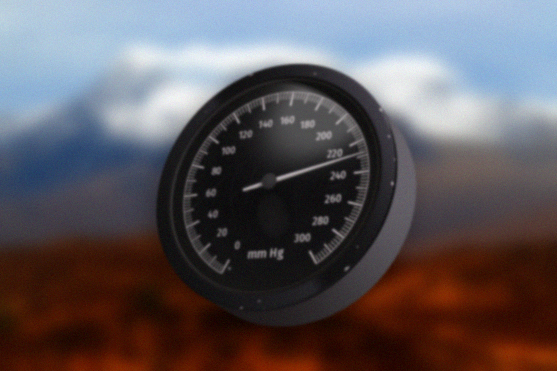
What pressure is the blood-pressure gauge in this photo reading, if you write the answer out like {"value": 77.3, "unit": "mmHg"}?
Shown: {"value": 230, "unit": "mmHg"}
